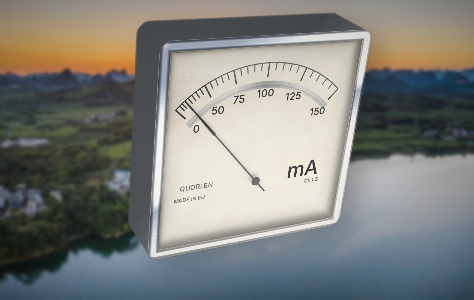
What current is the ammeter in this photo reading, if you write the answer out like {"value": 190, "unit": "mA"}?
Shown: {"value": 25, "unit": "mA"}
